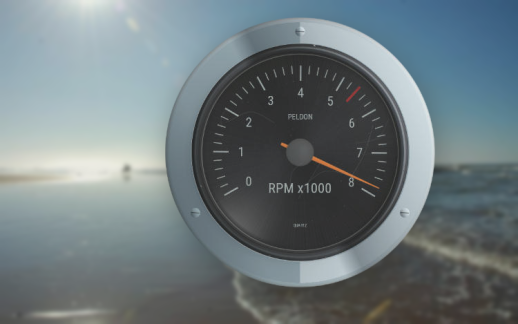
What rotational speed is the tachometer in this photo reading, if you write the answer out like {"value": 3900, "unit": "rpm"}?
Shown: {"value": 7800, "unit": "rpm"}
